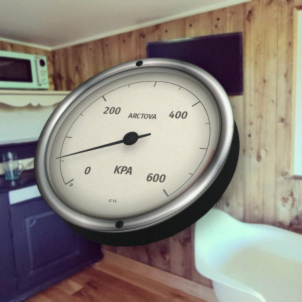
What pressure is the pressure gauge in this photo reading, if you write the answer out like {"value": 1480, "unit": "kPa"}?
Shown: {"value": 50, "unit": "kPa"}
